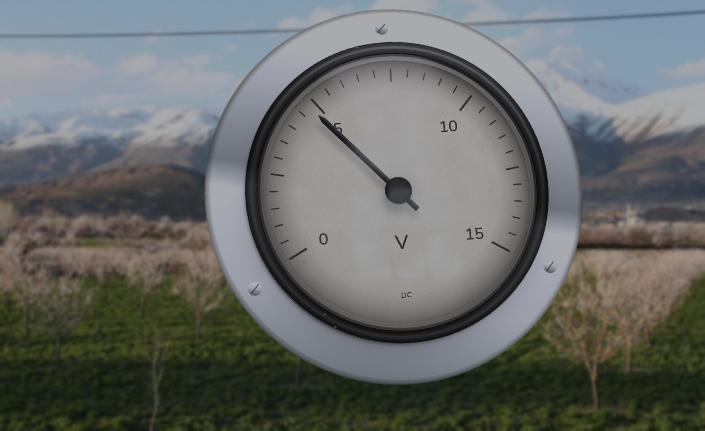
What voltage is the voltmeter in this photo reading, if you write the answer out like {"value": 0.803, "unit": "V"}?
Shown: {"value": 4.75, "unit": "V"}
